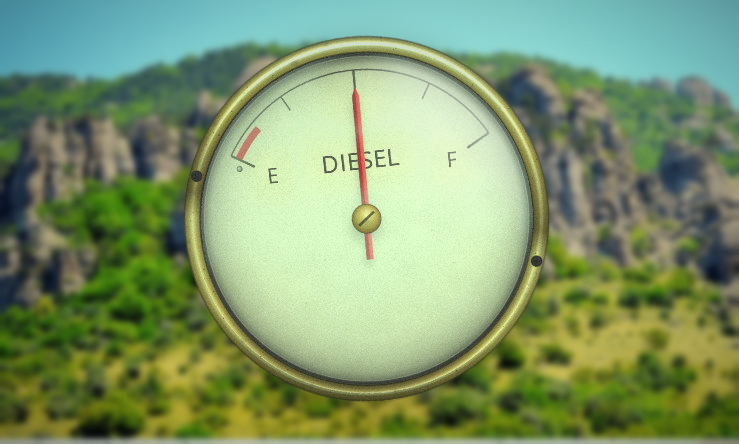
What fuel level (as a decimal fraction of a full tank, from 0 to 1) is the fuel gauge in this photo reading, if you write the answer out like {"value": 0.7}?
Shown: {"value": 0.5}
